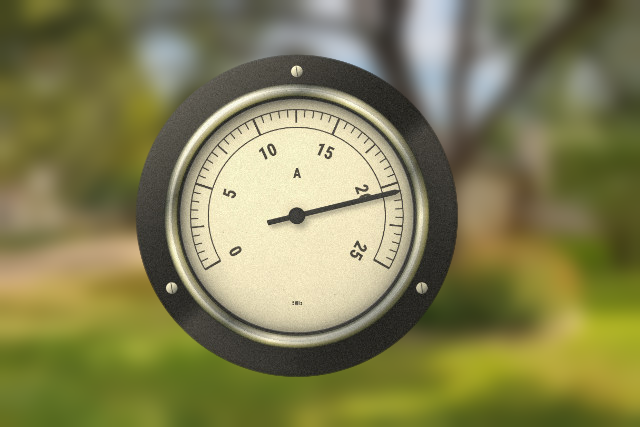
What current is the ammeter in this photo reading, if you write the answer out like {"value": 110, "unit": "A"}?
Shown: {"value": 20.5, "unit": "A"}
